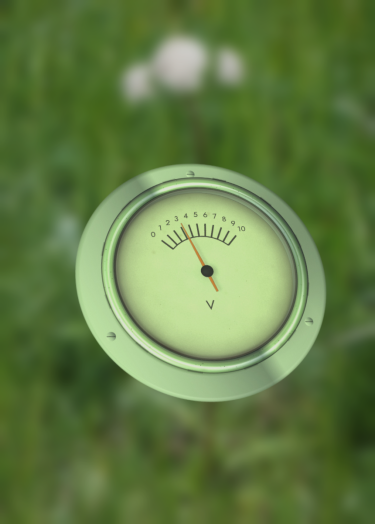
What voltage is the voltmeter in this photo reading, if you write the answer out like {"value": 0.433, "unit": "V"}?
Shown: {"value": 3, "unit": "V"}
